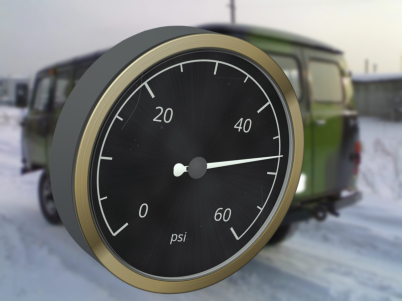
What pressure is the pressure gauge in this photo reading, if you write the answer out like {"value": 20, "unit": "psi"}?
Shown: {"value": 47.5, "unit": "psi"}
